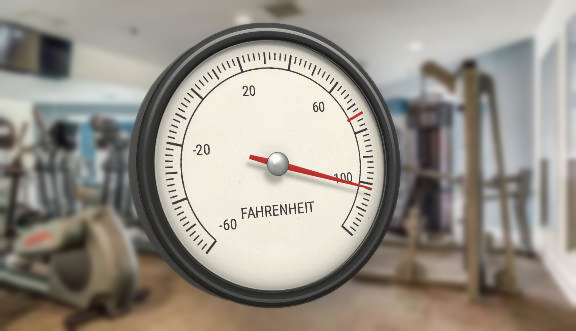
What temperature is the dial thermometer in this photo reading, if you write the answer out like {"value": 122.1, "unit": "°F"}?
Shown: {"value": 102, "unit": "°F"}
